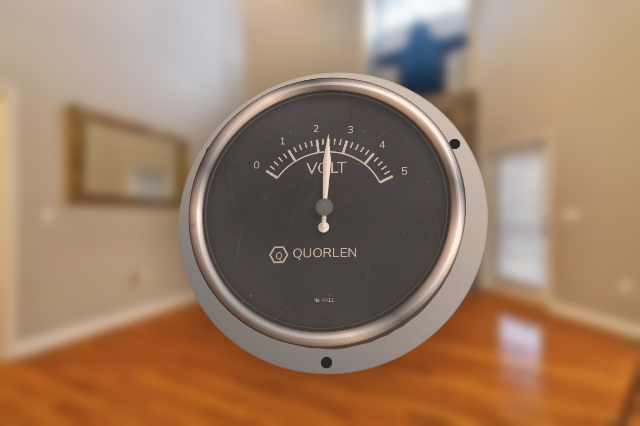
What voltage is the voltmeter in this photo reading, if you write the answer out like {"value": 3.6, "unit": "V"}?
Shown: {"value": 2.4, "unit": "V"}
